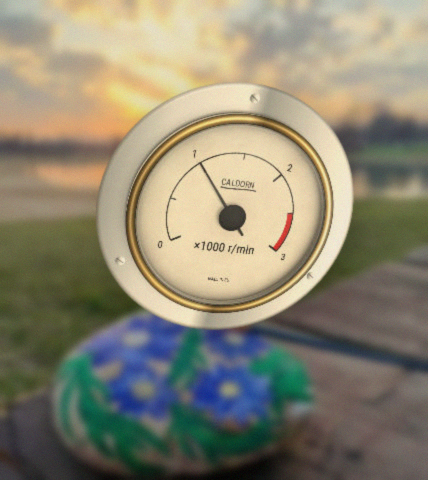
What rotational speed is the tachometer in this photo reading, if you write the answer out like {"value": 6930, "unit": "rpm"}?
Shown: {"value": 1000, "unit": "rpm"}
